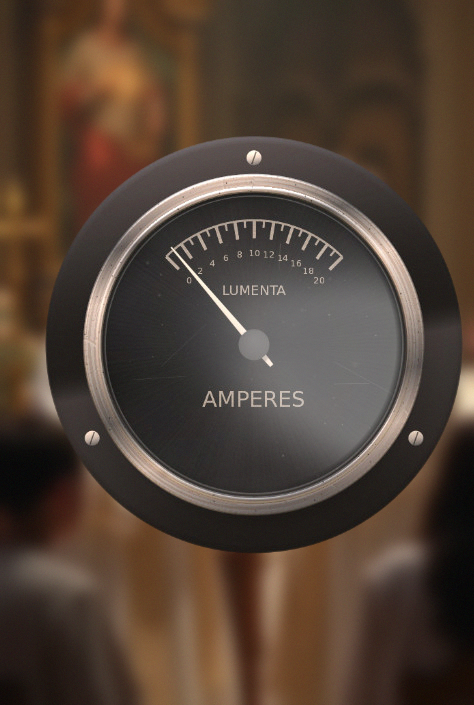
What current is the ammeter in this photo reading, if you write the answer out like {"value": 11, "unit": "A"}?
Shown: {"value": 1, "unit": "A"}
